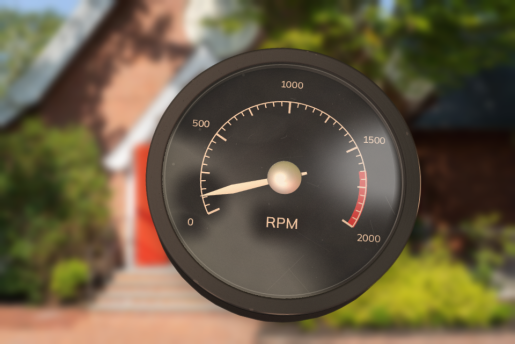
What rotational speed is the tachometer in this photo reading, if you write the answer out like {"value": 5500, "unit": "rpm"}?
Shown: {"value": 100, "unit": "rpm"}
